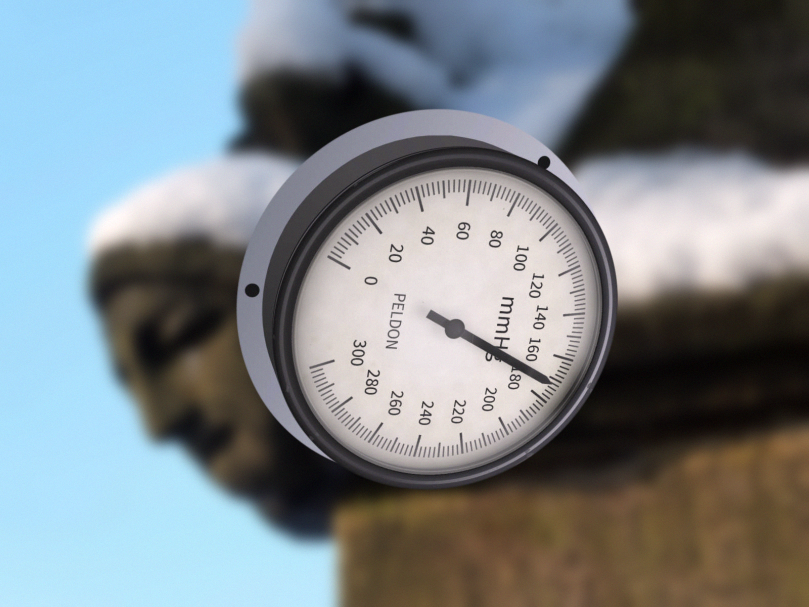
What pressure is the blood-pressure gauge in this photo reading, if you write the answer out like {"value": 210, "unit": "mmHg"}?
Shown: {"value": 172, "unit": "mmHg"}
